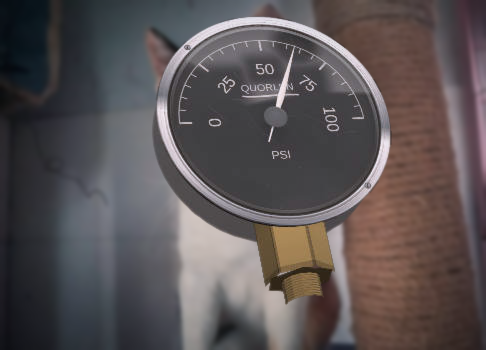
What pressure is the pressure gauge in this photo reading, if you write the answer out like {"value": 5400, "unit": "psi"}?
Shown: {"value": 62.5, "unit": "psi"}
